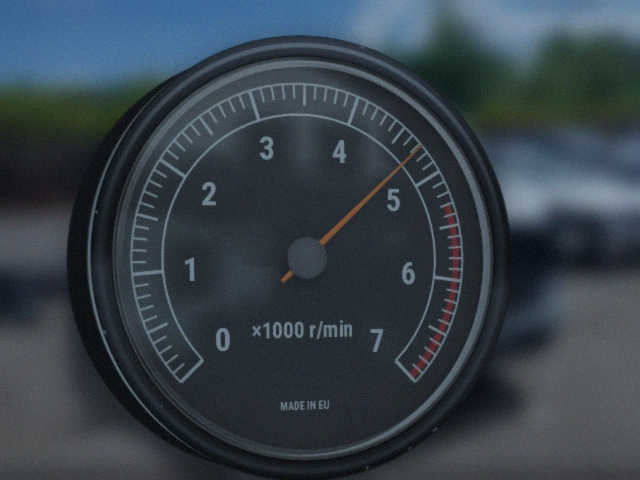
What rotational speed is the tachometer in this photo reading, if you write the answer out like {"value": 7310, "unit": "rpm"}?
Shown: {"value": 4700, "unit": "rpm"}
